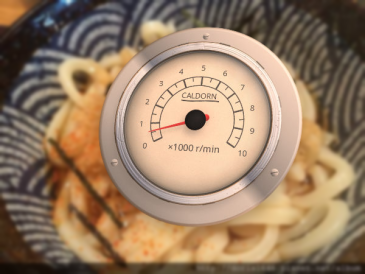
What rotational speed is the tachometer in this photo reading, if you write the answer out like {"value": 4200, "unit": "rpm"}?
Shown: {"value": 500, "unit": "rpm"}
